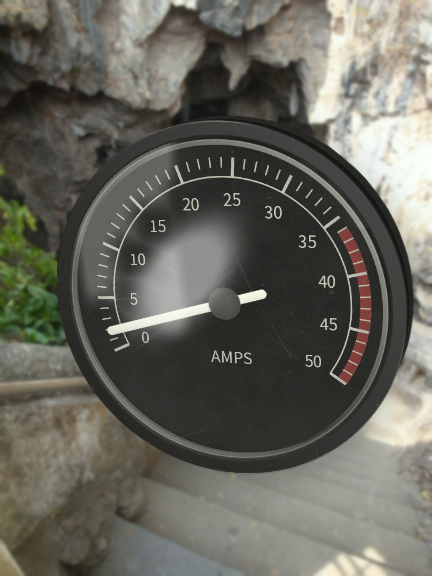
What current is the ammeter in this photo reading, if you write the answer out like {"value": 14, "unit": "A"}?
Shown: {"value": 2, "unit": "A"}
